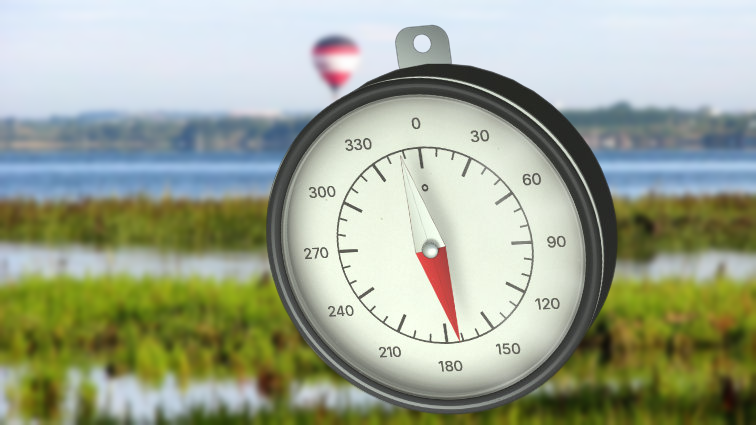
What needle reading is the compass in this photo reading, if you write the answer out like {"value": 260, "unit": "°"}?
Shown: {"value": 170, "unit": "°"}
